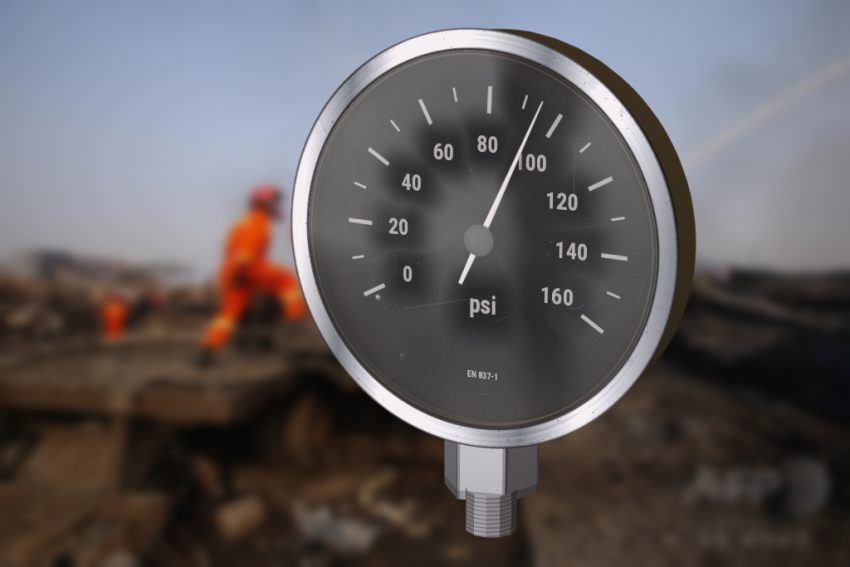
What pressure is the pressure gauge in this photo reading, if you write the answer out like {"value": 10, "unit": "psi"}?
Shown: {"value": 95, "unit": "psi"}
